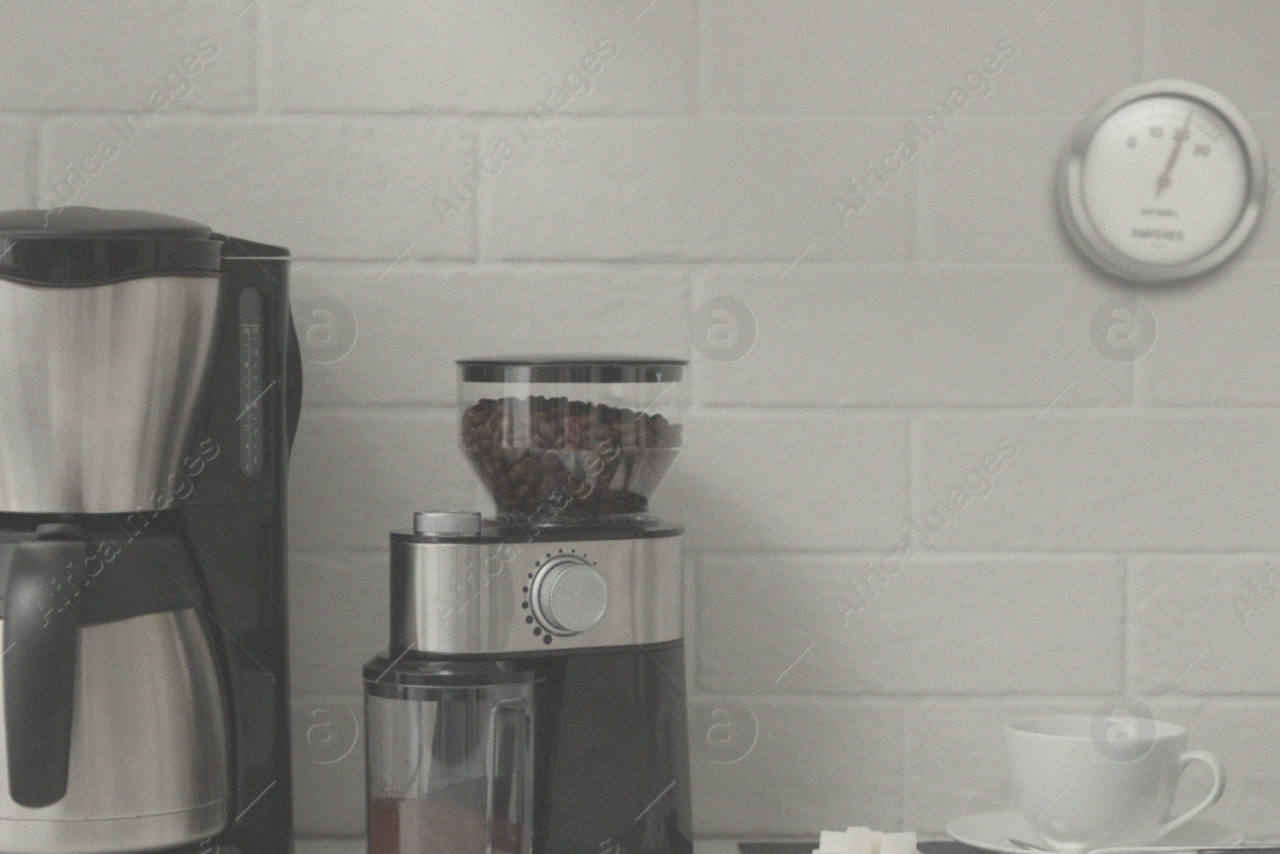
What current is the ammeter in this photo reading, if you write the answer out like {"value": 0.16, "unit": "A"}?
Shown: {"value": 20, "unit": "A"}
